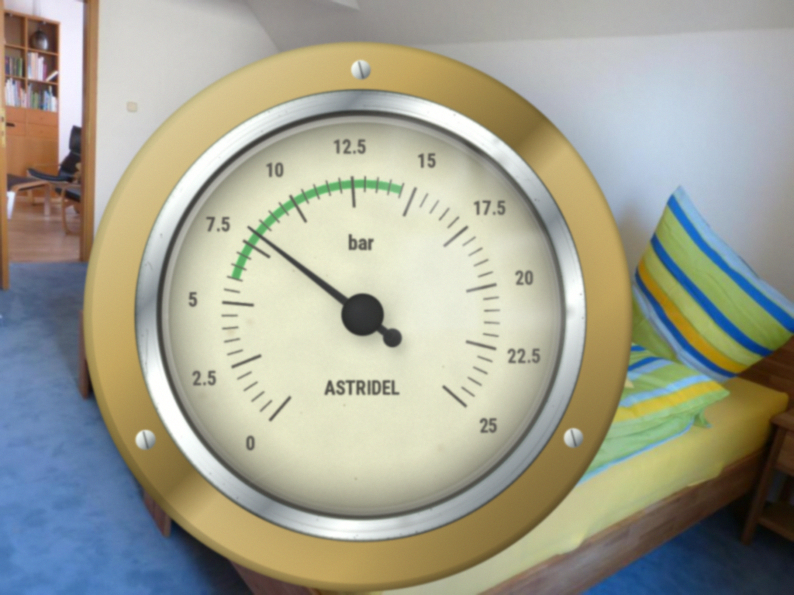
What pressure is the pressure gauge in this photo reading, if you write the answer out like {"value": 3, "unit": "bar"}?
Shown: {"value": 8, "unit": "bar"}
